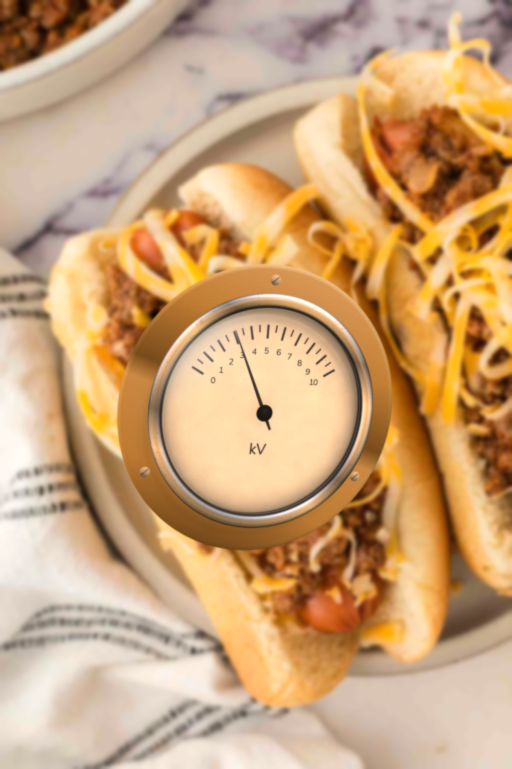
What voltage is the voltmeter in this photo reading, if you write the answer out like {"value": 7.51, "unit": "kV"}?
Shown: {"value": 3, "unit": "kV"}
